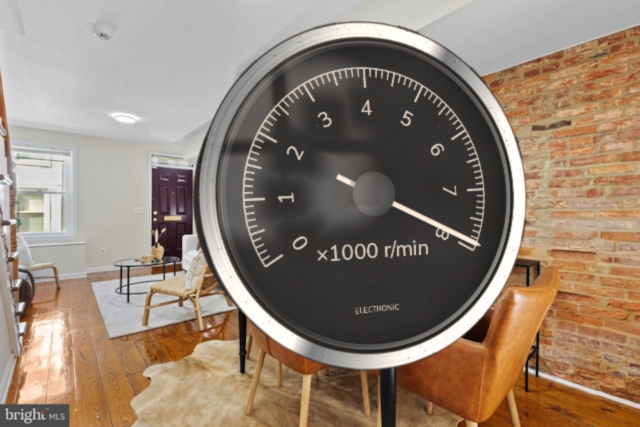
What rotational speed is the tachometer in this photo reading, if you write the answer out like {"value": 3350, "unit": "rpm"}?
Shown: {"value": 7900, "unit": "rpm"}
